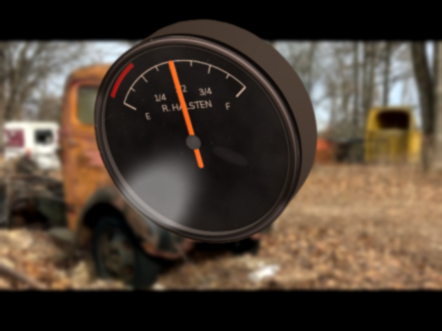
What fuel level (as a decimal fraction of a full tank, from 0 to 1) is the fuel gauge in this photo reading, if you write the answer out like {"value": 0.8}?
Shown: {"value": 0.5}
